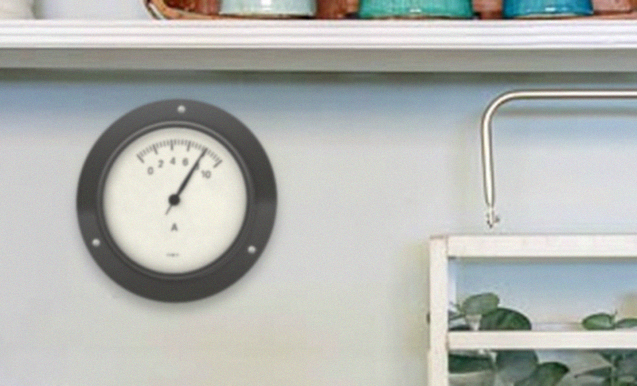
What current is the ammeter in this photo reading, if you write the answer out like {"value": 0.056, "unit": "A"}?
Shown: {"value": 8, "unit": "A"}
